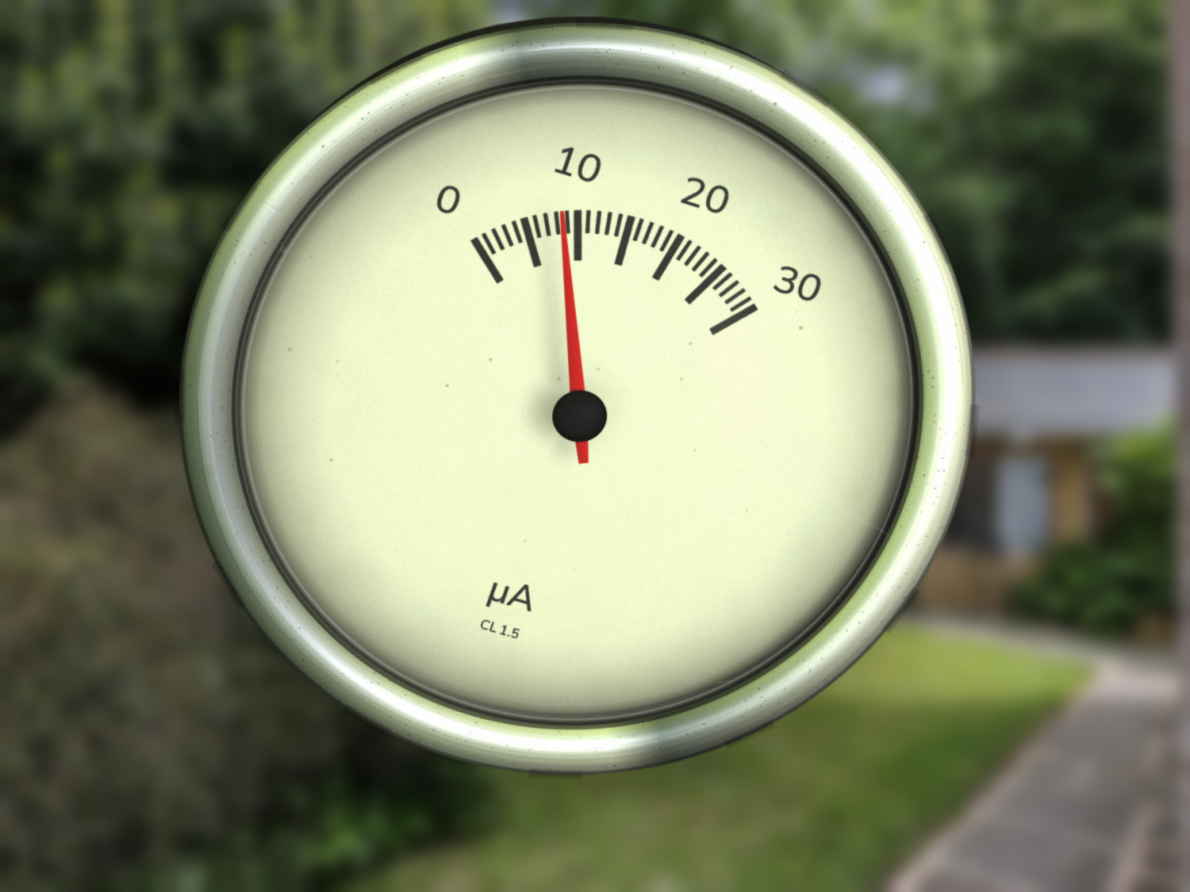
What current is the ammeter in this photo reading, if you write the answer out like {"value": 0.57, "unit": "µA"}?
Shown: {"value": 8.5, "unit": "µA"}
